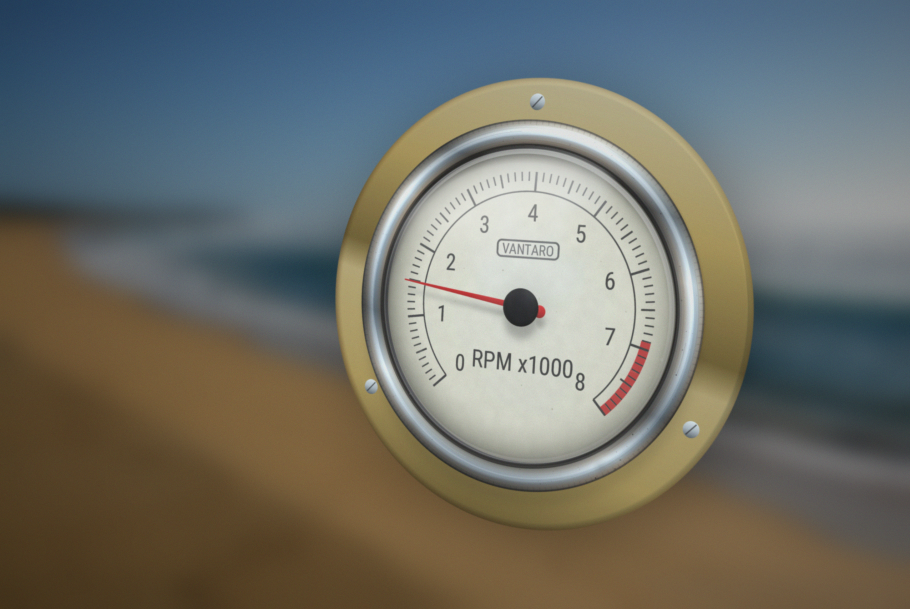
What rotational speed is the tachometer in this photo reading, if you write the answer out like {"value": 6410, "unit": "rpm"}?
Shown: {"value": 1500, "unit": "rpm"}
